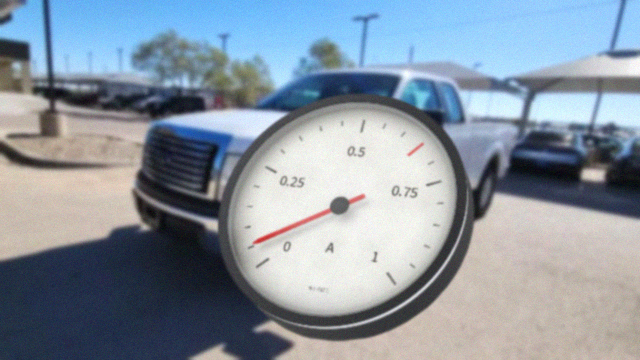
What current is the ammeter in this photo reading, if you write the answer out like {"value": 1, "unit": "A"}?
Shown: {"value": 0.05, "unit": "A"}
